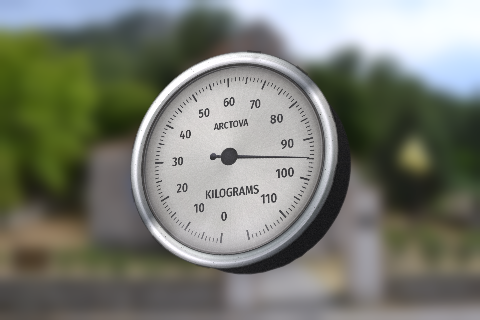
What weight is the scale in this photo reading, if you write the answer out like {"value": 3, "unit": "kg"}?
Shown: {"value": 95, "unit": "kg"}
